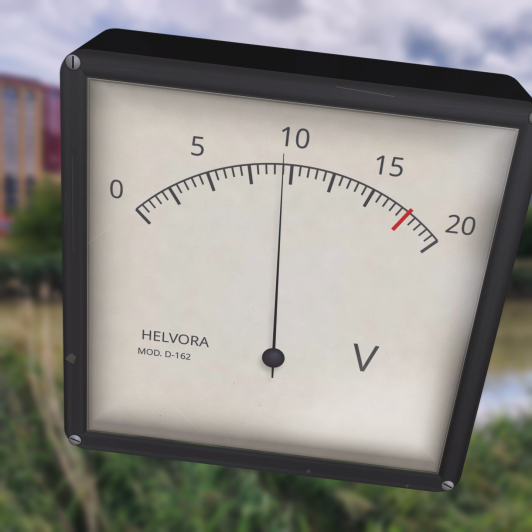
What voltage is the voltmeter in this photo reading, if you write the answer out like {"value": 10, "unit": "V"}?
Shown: {"value": 9.5, "unit": "V"}
